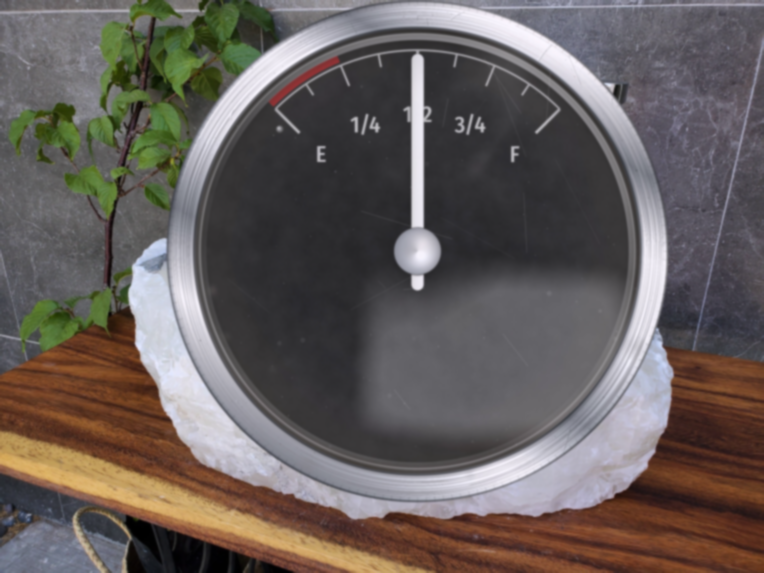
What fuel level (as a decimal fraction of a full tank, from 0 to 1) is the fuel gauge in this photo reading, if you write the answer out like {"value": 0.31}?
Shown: {"value": 0.5}
